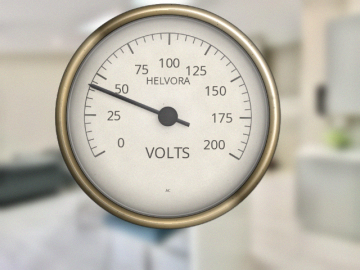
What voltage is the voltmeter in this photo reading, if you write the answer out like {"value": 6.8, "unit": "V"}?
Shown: {"value": 42.5, "unit": "V"}
